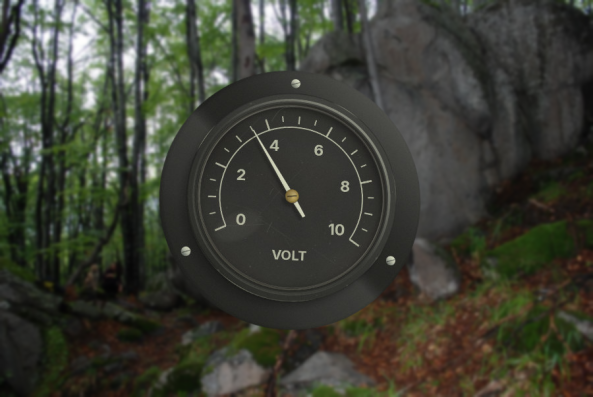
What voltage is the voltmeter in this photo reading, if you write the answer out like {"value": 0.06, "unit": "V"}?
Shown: {"value": 3.5, "unit": "V"}
